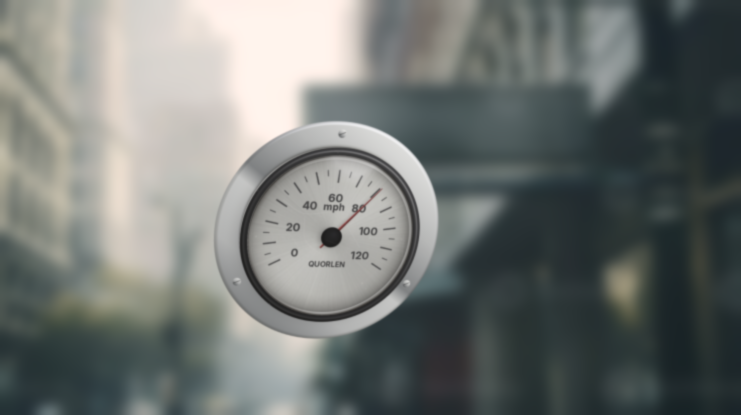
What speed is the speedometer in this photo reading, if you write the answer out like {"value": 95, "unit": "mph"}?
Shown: {"value": 80, "unit": "mph"}
